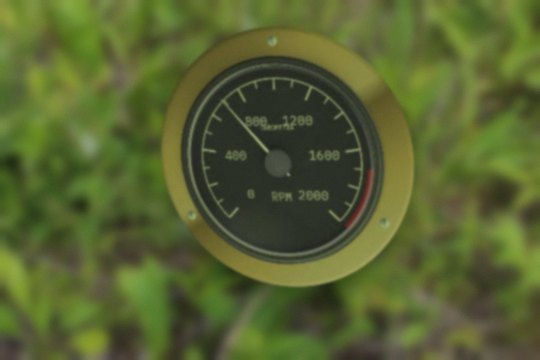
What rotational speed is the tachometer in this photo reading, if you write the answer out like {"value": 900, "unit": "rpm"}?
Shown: {"value": 700, "unit": "rpm"}
